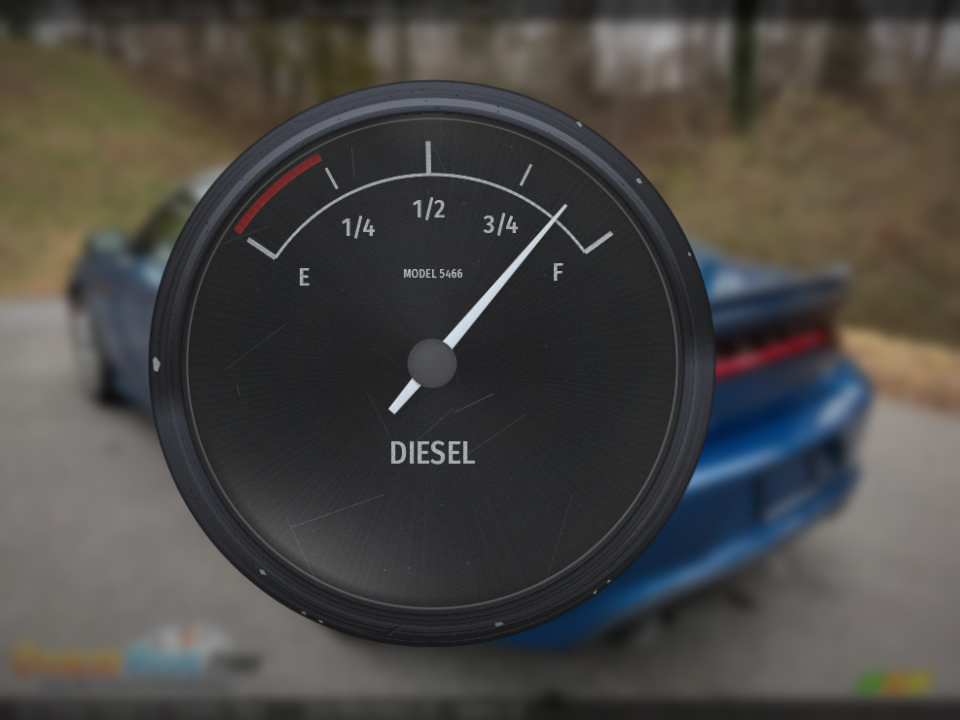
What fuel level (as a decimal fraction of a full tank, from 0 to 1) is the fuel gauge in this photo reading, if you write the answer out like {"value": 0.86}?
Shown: {"value": 0.875}
